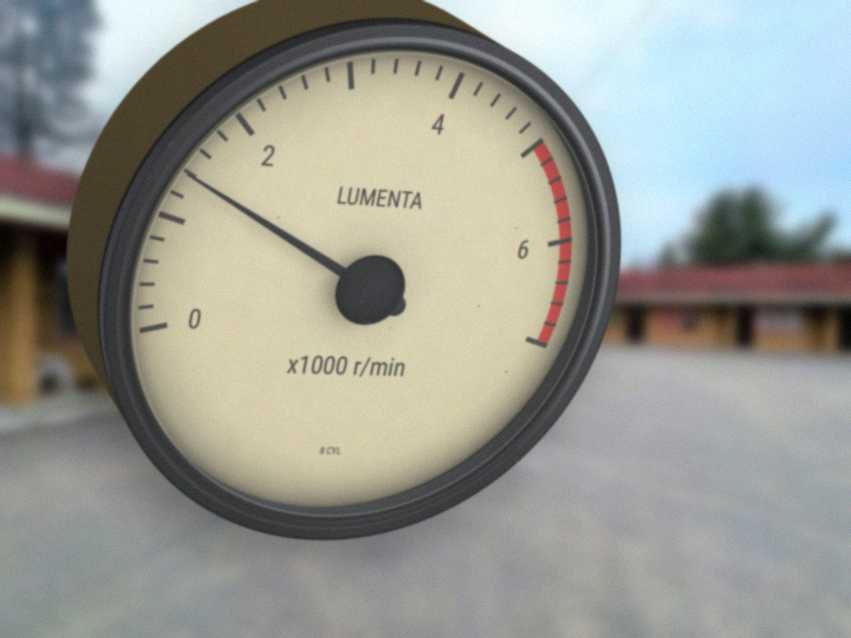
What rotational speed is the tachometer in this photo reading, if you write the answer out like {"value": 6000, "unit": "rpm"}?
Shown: {"value": 1400, "unit": "rpm"}
